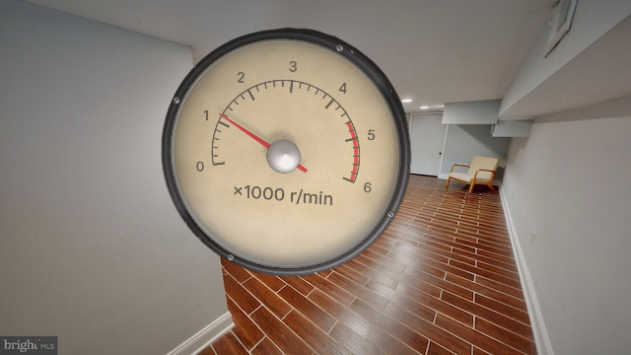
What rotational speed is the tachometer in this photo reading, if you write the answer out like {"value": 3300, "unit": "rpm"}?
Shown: {"value": 1200, "unit": "rpm"}
